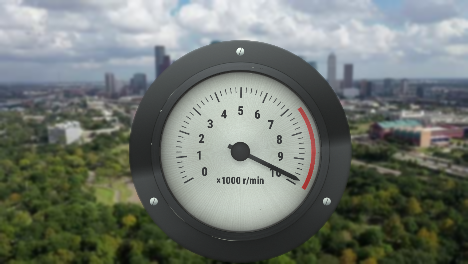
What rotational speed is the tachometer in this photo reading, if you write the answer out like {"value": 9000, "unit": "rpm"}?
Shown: {"value": 9800, "unit": "rpm"}
